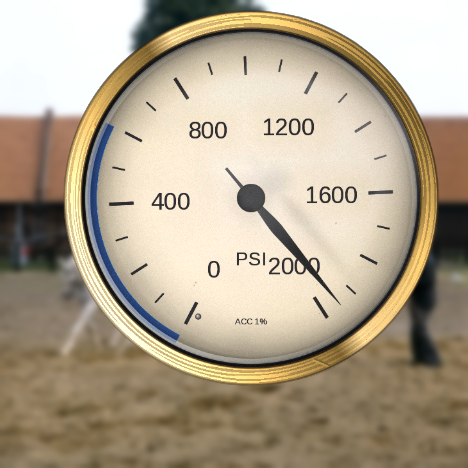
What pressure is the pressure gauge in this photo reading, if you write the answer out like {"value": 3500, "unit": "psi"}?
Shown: {"value": 1950, "unit": "psi"}
